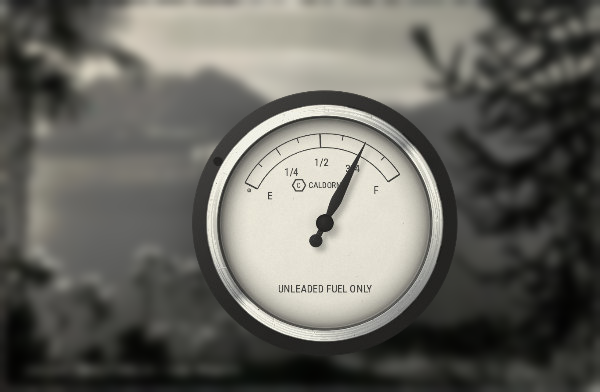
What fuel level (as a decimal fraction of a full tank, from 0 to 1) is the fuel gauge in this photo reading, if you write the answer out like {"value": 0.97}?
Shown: {"value": 0.75}
